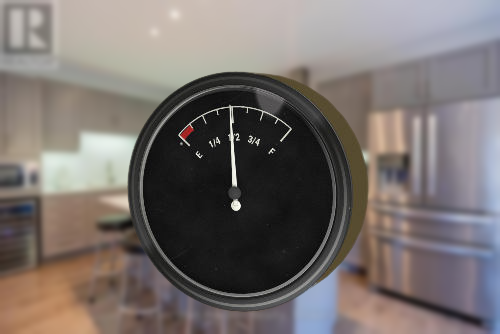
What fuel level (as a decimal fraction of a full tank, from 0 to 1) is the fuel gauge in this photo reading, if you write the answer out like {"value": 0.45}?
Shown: {"value": 0.5}
